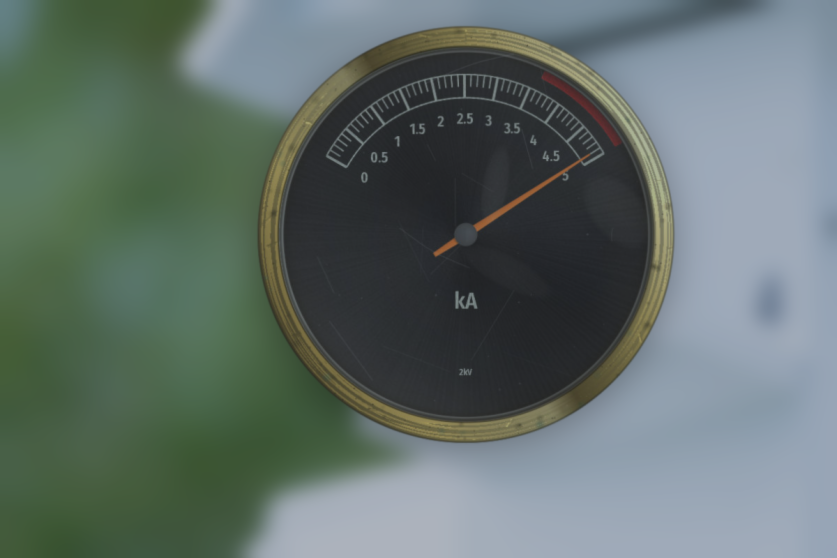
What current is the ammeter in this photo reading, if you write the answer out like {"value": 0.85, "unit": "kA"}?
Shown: {"value": 4.9, "unit": "kA"}
